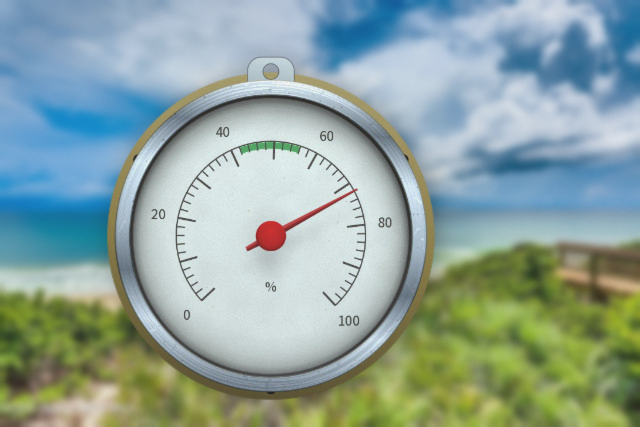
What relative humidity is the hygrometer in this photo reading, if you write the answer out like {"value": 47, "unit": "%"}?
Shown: {"value": 72, "unit": "%"}
